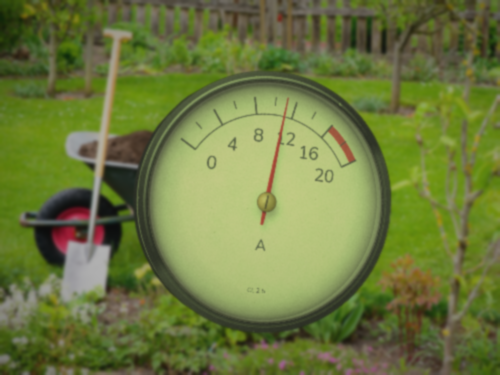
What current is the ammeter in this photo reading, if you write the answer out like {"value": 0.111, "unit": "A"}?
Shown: {"value": 11, "unit": "A"}
